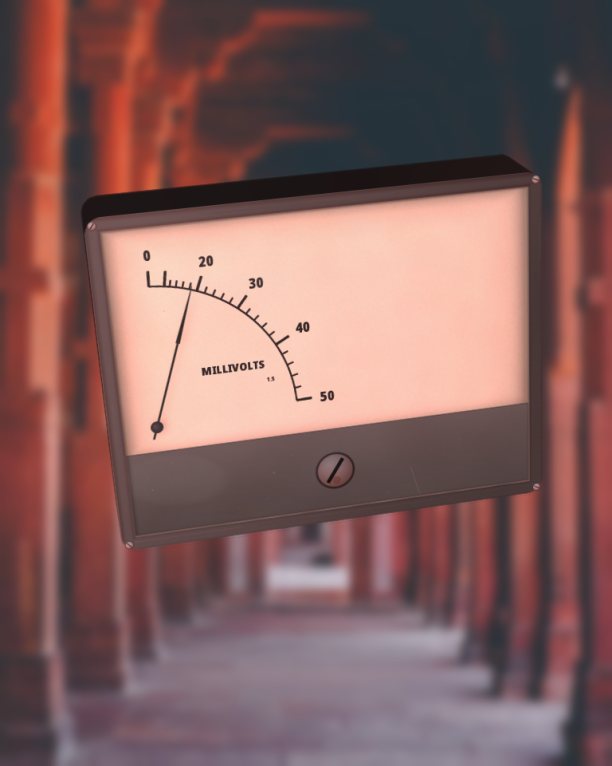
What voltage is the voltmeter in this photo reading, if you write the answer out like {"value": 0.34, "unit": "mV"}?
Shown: {"value": 18, "unit": "mV"}
